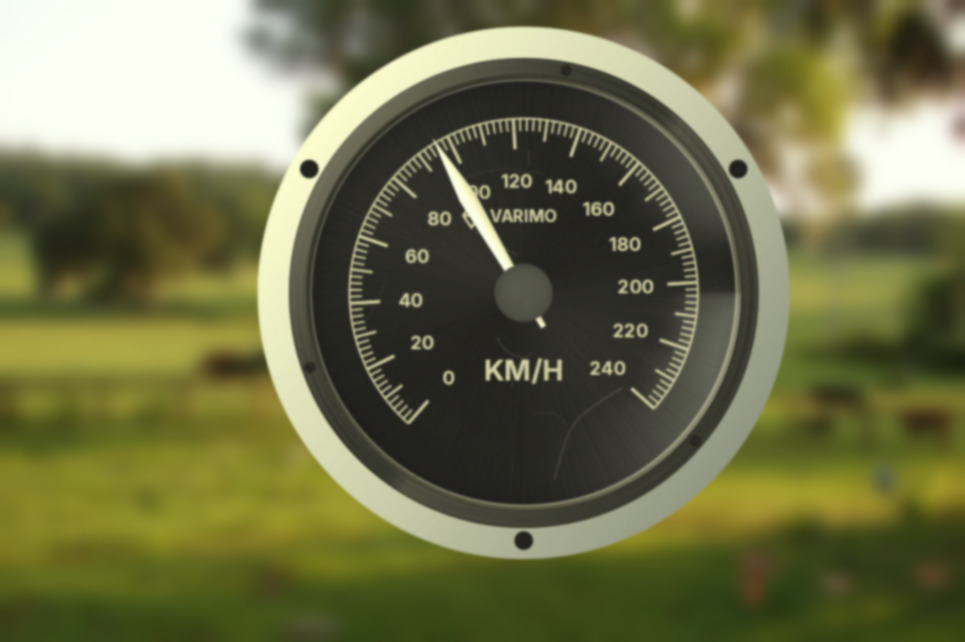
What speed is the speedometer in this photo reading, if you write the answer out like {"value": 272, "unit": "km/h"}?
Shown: {"value": 96, "unit": "km/h"}
